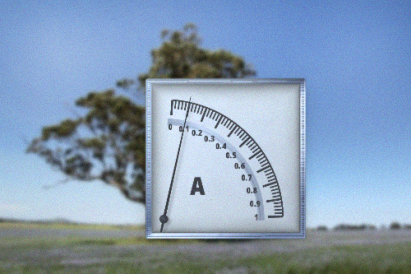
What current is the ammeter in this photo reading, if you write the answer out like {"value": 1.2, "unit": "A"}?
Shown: {"value": 0.1, "unit": "A"}
